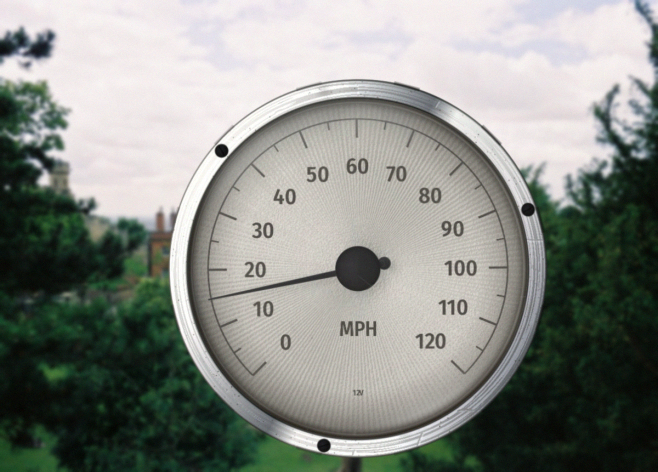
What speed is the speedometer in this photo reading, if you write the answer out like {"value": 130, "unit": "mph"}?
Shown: {"value": 15, "unit": "mph"}
